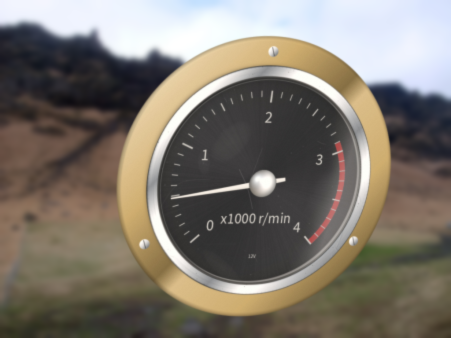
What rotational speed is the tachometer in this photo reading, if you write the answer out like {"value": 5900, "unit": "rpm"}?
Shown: {"value": 500, "unit": "rpm"}
